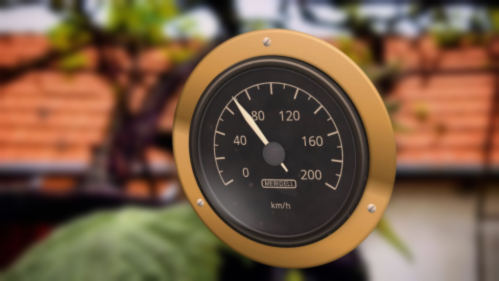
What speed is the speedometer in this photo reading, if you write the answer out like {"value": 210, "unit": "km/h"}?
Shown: {"value": 70, "unit": "km/h"}
